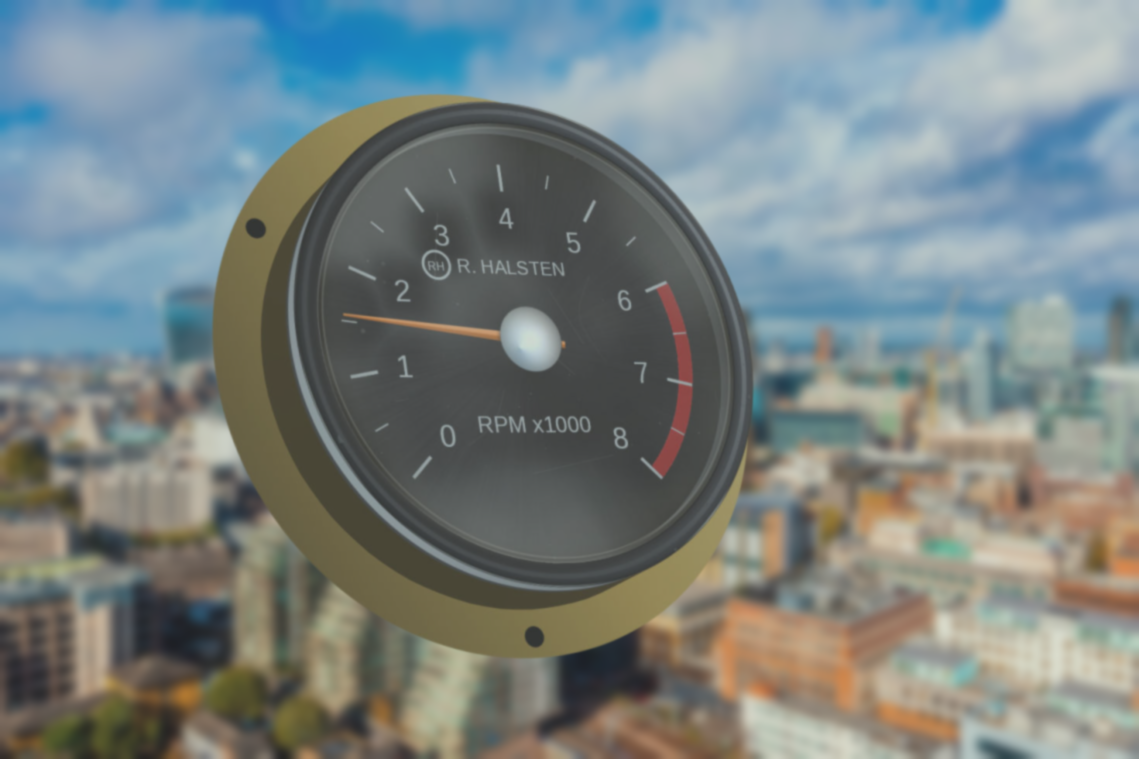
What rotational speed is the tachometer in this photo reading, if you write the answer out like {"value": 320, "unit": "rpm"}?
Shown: {"value": 1500, "unit": "rpm"}
